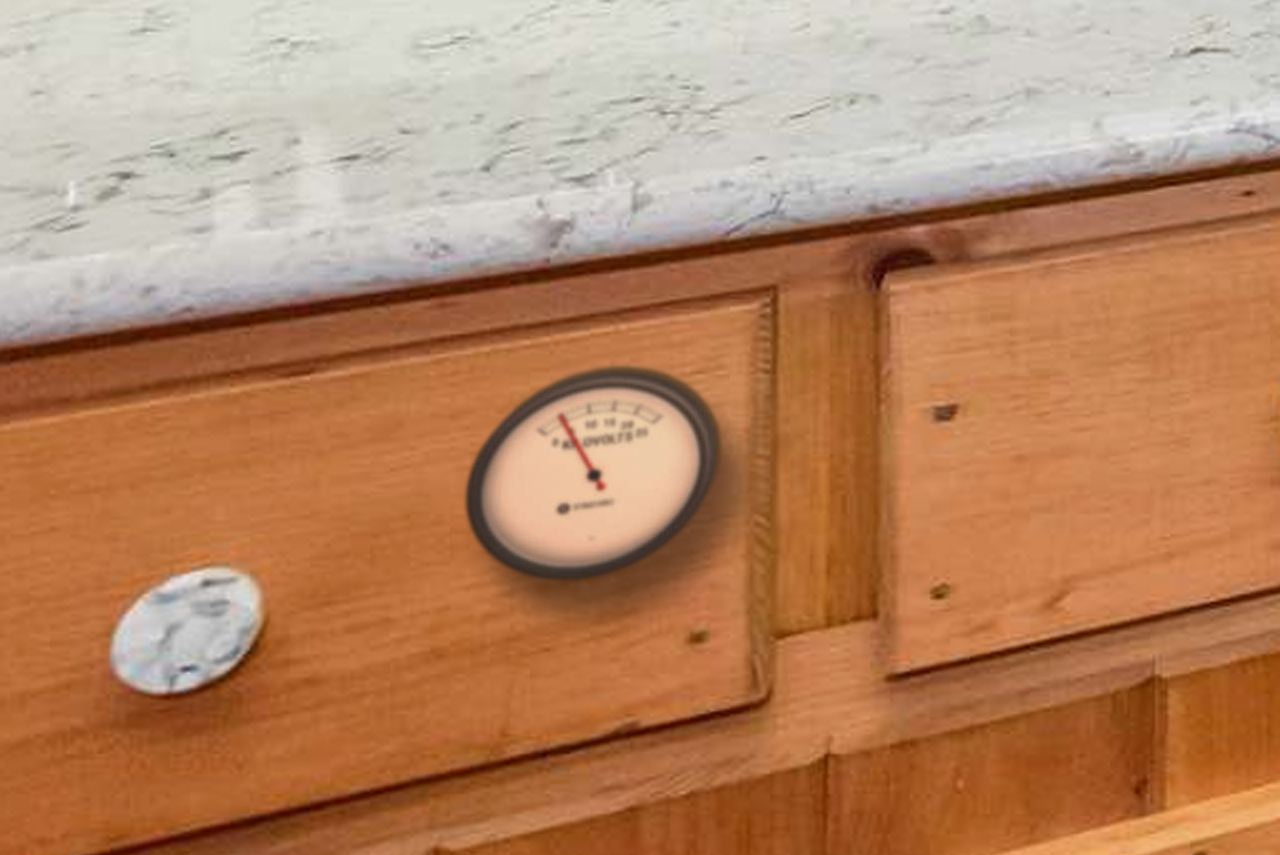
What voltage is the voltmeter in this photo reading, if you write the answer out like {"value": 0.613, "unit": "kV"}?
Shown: {"value": 5, "unit": "kV"}
